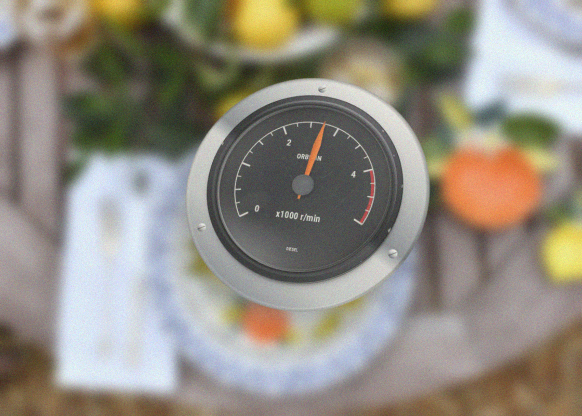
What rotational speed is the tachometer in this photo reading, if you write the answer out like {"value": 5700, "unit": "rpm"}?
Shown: {"value": 2750, "unit": "rpm"}
